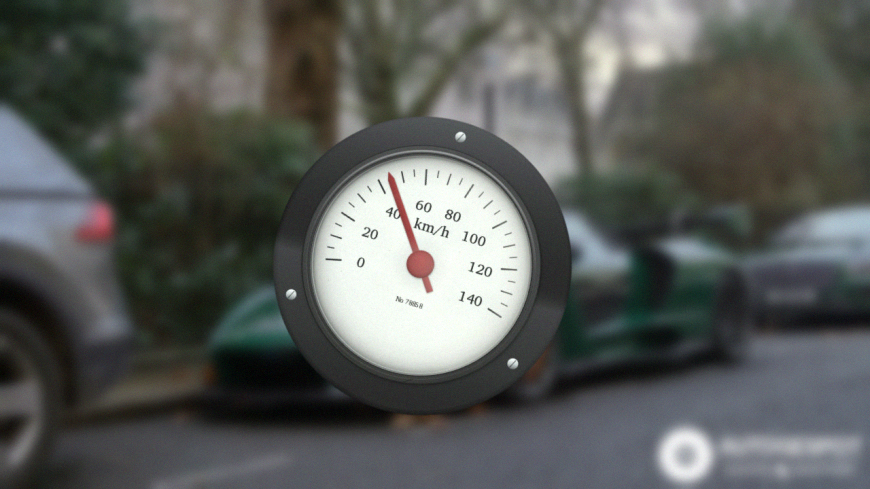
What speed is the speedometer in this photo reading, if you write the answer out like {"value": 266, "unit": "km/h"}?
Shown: {"value": 45, "unit": "km/h"}
